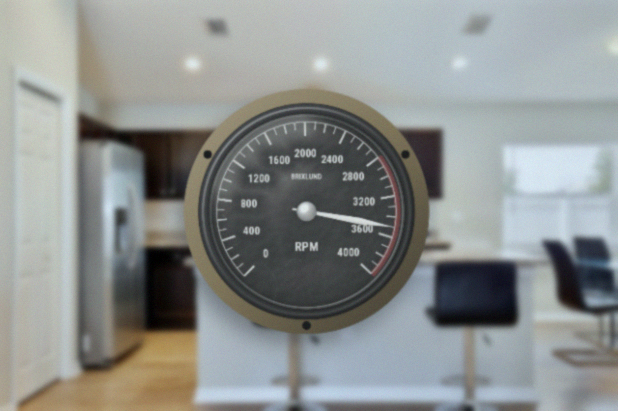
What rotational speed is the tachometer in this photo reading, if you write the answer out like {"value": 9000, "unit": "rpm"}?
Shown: {"value": 3500, "unit": "rpm"}
